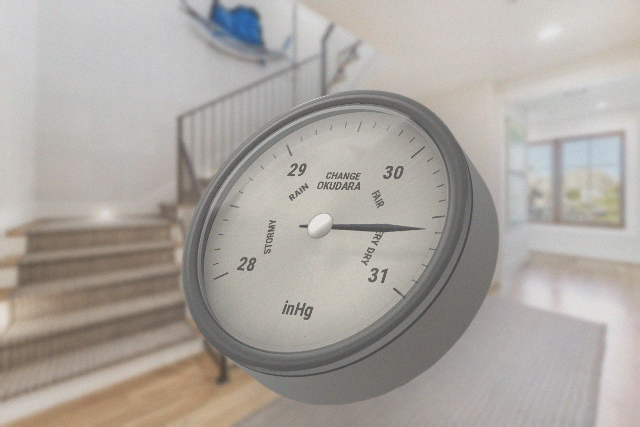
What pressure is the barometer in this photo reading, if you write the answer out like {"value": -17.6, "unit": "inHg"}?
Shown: {"value": 30.6, "unit": "inHg"}
